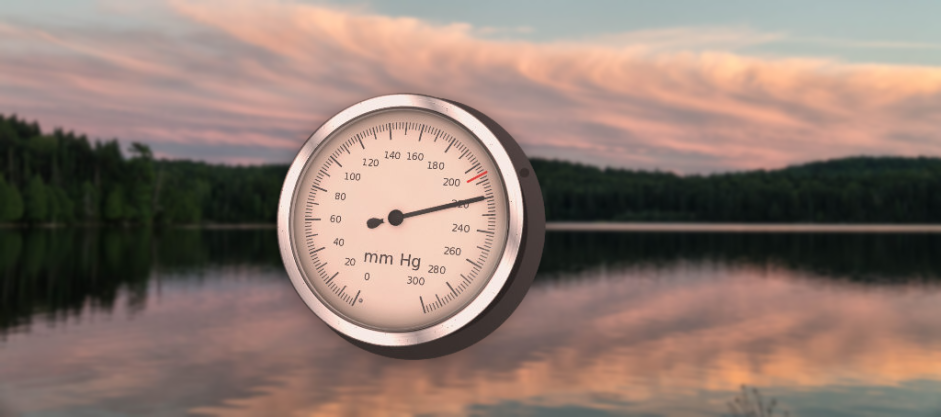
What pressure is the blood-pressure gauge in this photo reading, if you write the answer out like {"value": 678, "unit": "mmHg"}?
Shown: {"value": 220, "unit": "mmHg"}
